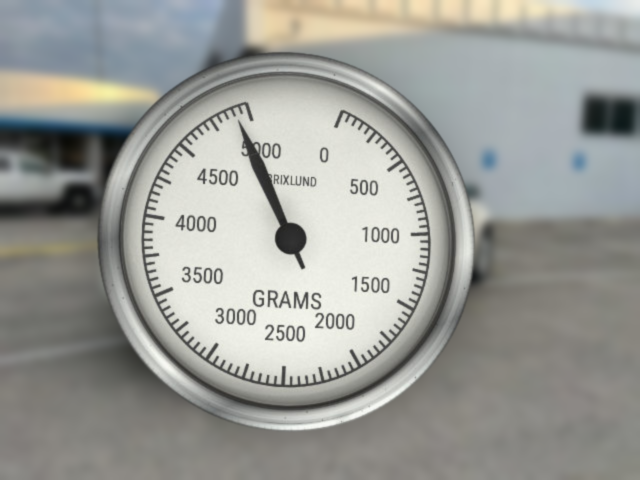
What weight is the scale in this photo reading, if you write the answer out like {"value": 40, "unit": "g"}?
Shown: {"value": 4900, "unit": "g"}
